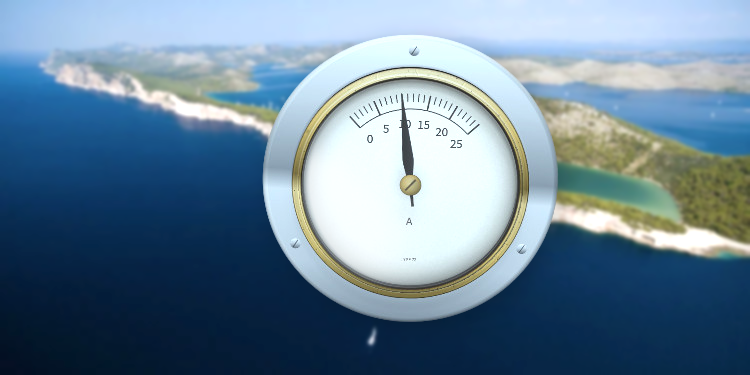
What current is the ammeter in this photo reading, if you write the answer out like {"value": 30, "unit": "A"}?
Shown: {"value": 10, "unit": "A"}
